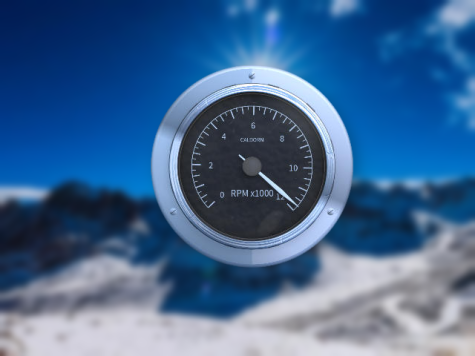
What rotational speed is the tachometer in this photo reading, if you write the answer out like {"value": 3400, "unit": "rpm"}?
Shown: {"value": 11750, "unit": "rpm"}
